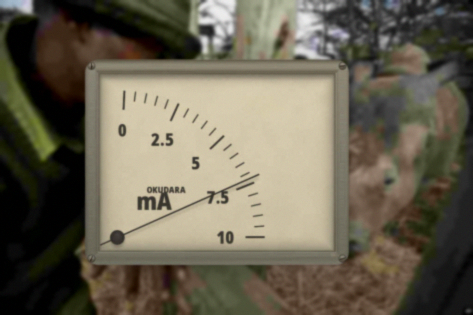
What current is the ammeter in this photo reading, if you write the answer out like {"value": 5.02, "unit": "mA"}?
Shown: {"value": 7.25, "unit": "mA"}
